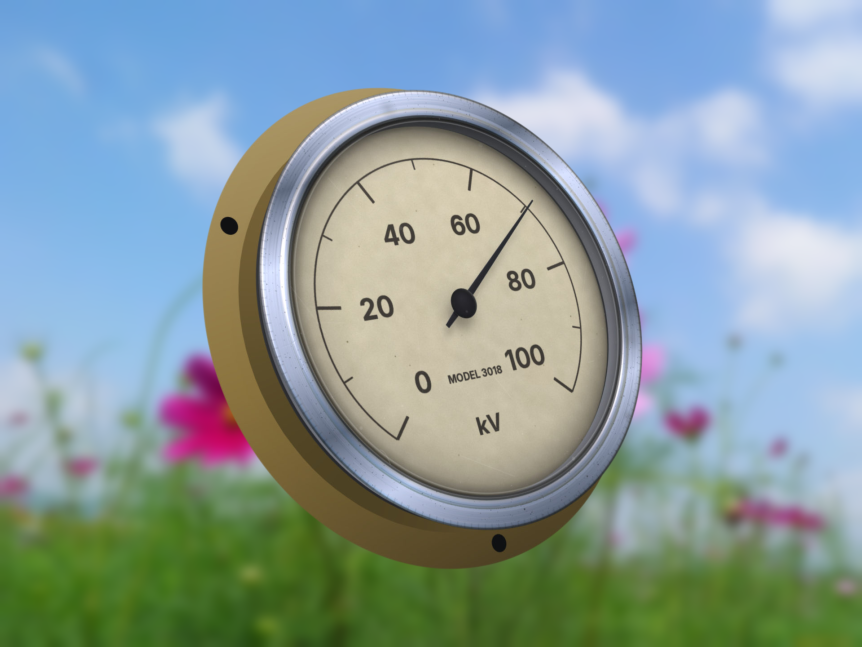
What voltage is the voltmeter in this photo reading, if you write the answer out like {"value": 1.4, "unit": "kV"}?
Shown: {"value": 70, "unit": "kV"}
